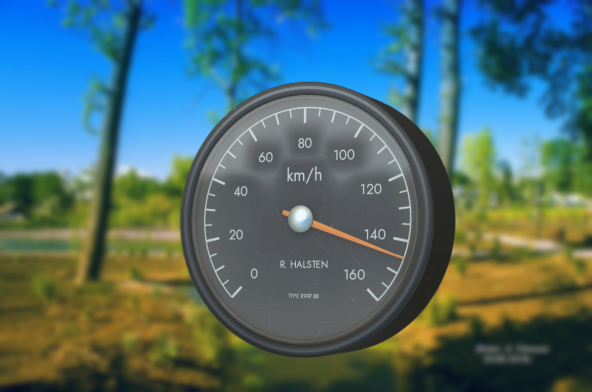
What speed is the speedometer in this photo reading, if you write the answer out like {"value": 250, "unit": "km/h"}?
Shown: {"value": 145, "unit": "km/h"}
